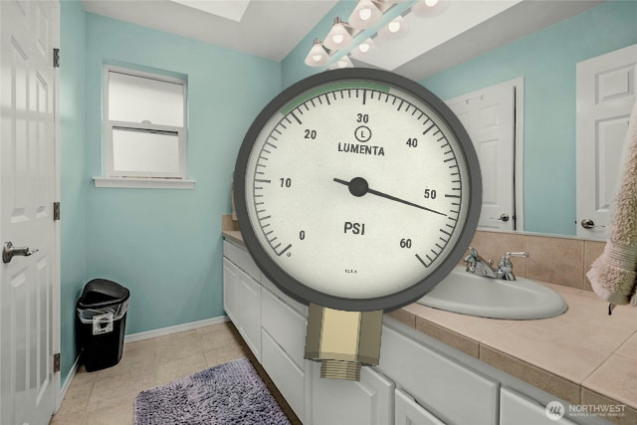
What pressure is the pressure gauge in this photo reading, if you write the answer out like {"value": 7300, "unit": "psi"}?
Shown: {"value": 53, "unit": "psi"}
